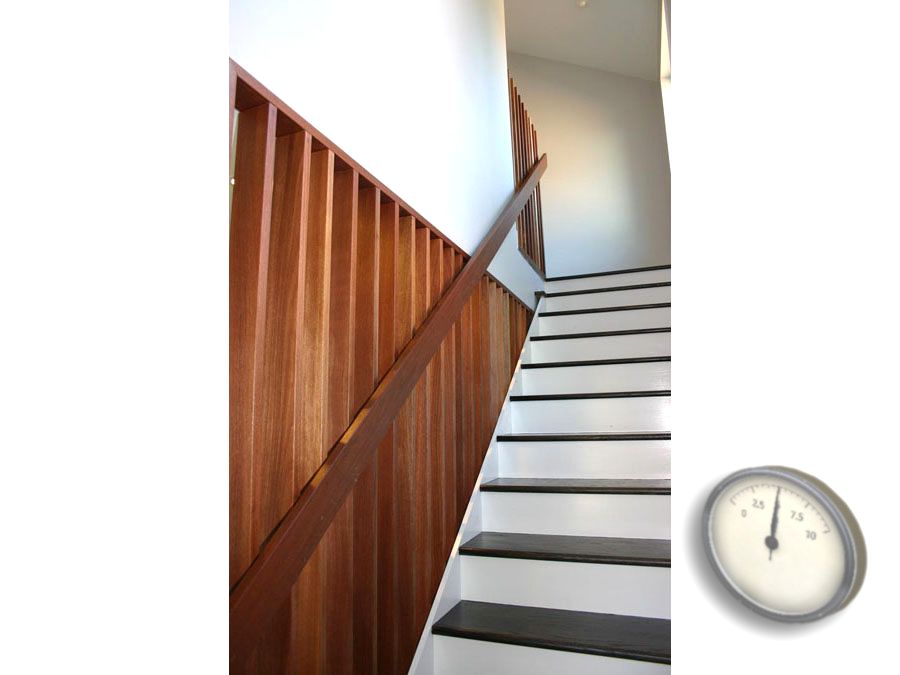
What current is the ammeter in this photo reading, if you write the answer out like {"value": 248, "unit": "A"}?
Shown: {"value": 5, "unit": "A"}
